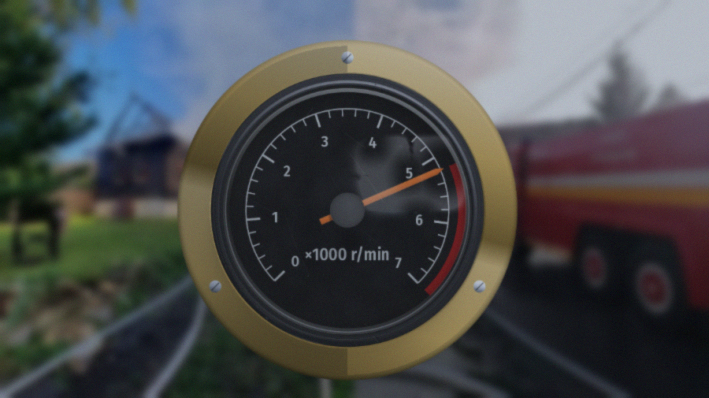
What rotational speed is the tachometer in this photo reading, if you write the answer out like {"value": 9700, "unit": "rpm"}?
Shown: {"value": 5200, "unit": "rpm"}
